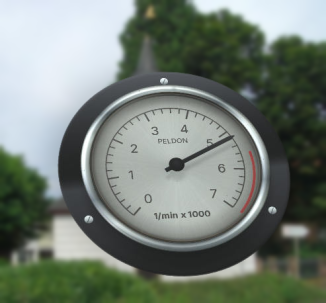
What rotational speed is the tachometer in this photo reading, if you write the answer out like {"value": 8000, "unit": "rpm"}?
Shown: {"value": 5200, "unit": "rpm"}
